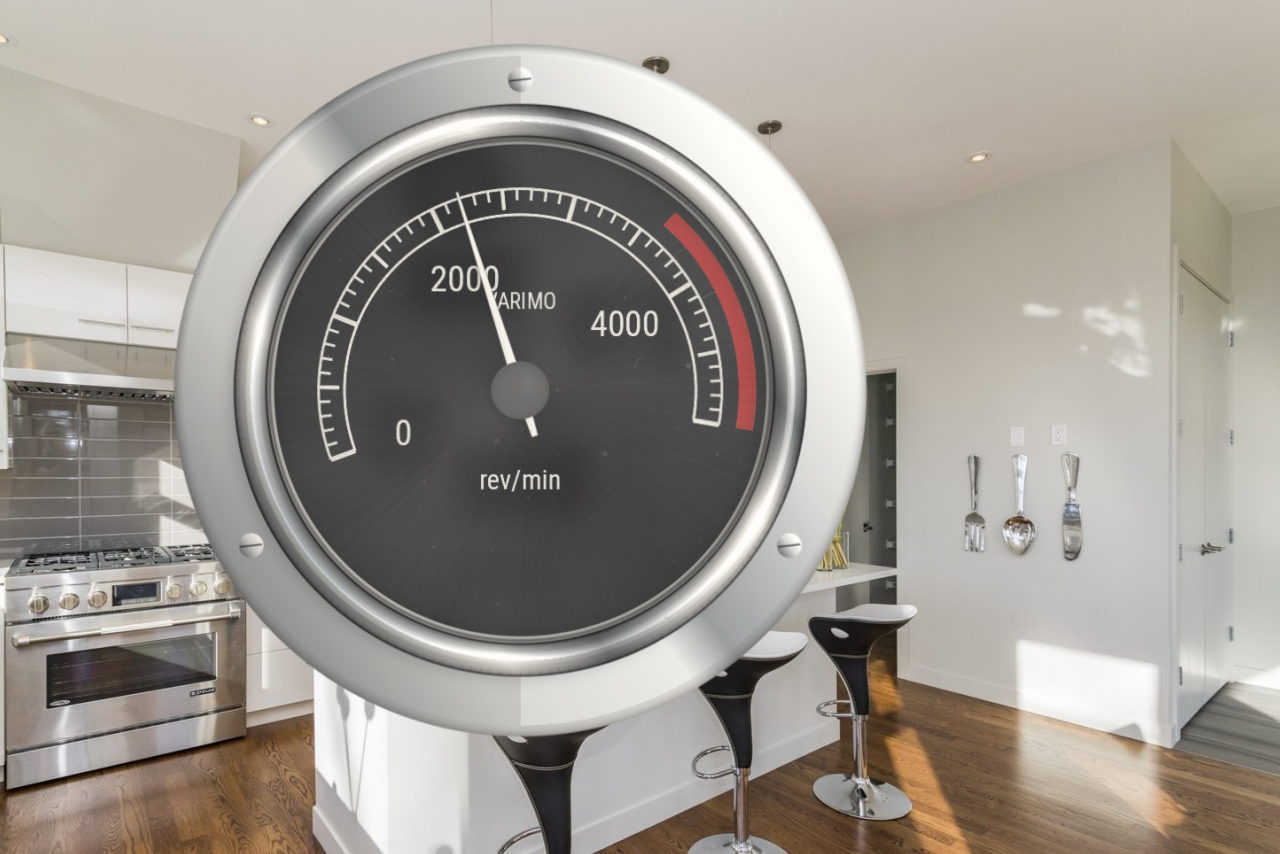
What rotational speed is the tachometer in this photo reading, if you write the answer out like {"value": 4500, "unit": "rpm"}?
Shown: {"value": 2200, "unit": "rpm"}
